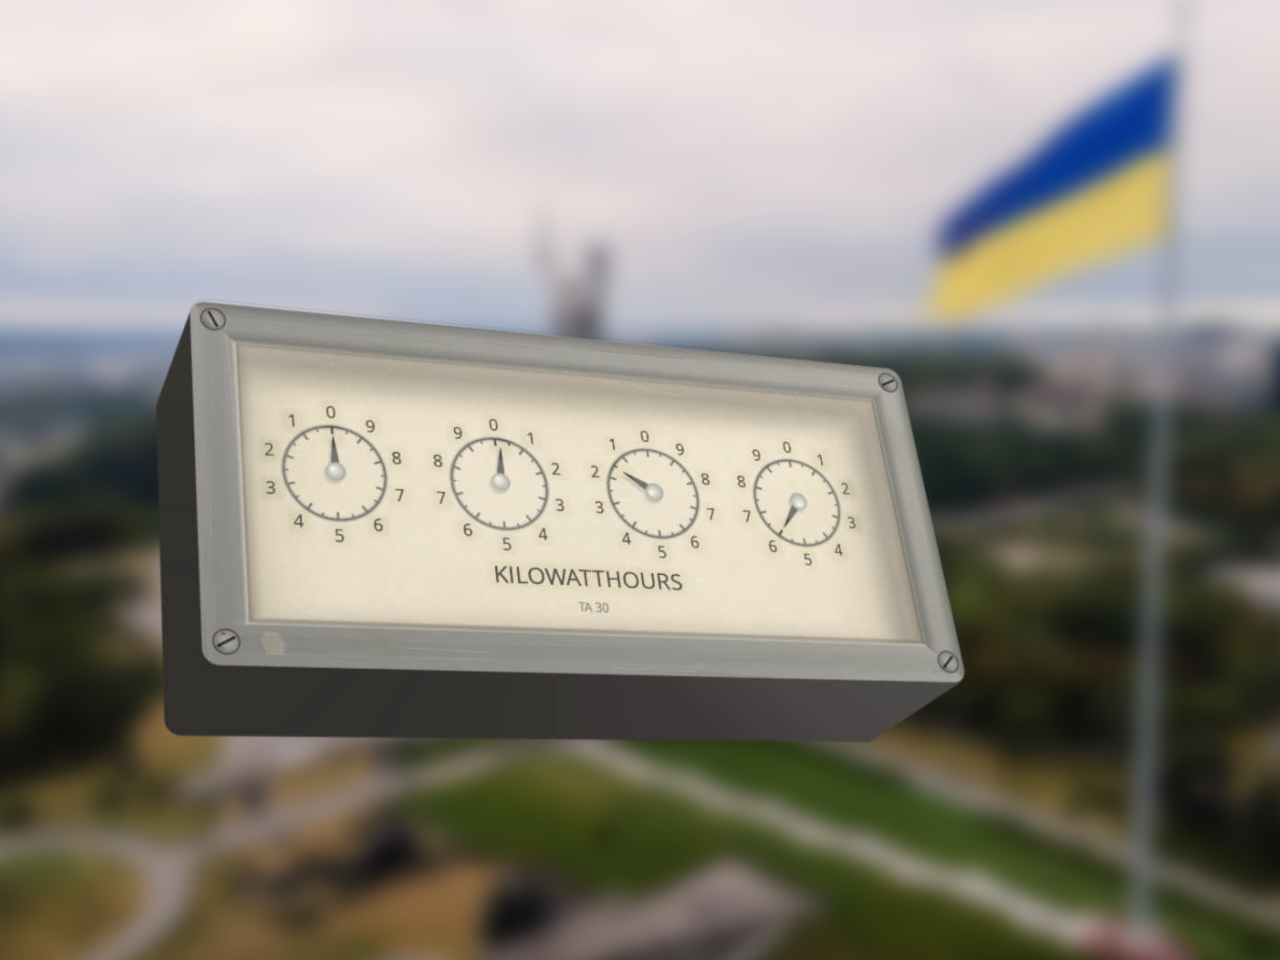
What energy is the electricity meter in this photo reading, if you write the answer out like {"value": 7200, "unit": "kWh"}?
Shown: {"value": 16, "unit": "kWh"}
